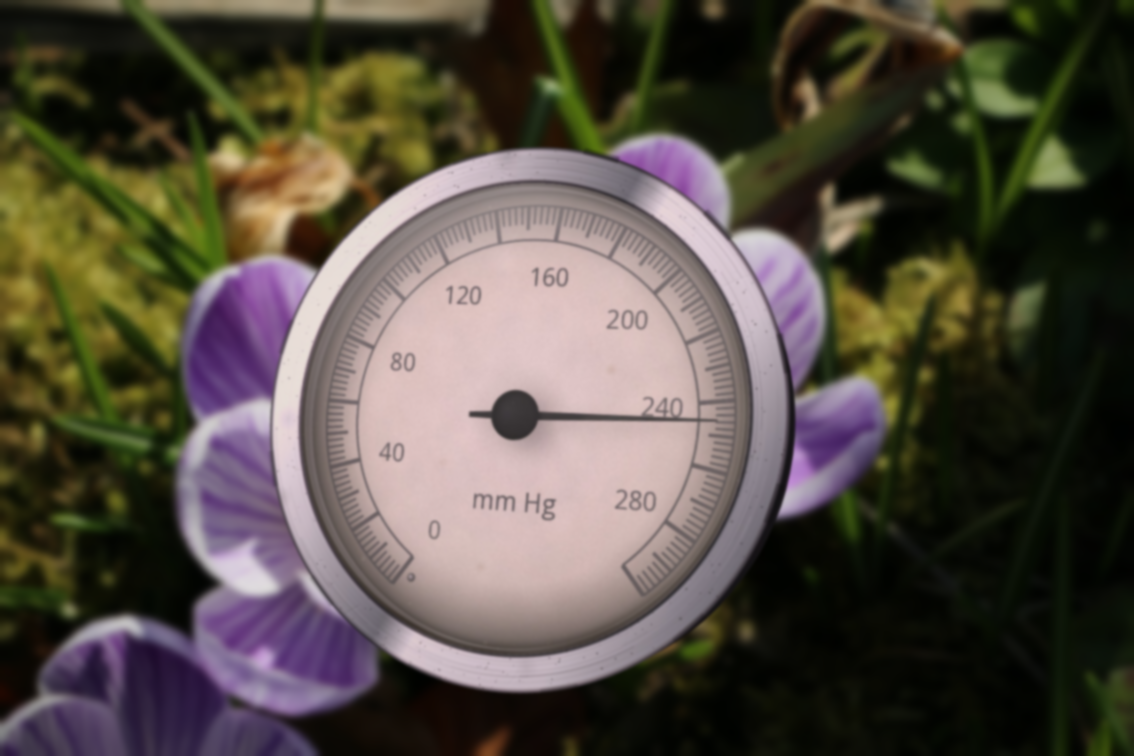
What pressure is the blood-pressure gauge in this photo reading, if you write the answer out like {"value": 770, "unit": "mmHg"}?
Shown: {"value": 246, "unit": "mmHg"}
